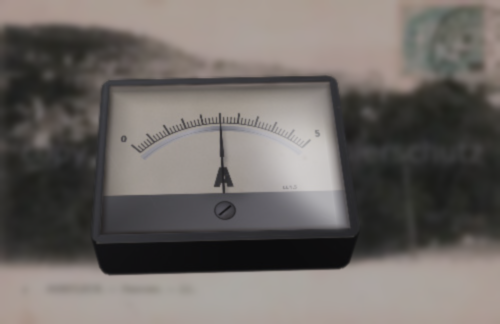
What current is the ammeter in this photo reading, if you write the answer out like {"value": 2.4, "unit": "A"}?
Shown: {"value": 2.5, "unit": "A"}
